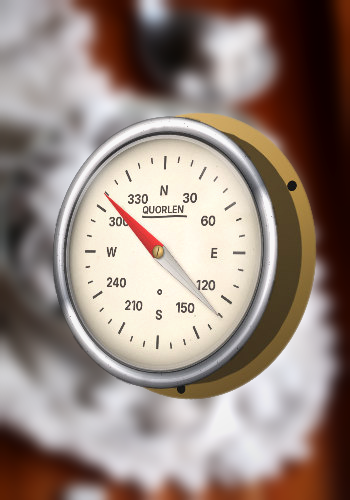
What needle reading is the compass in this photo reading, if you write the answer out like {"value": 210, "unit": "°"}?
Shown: {"value": 310, "unit": "°"}
